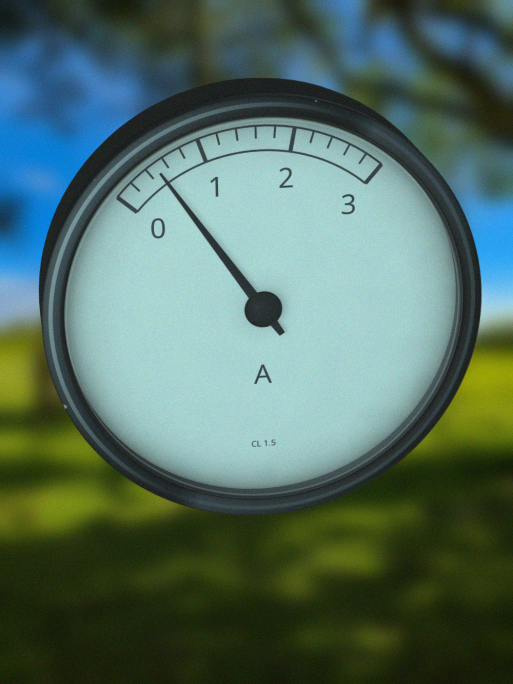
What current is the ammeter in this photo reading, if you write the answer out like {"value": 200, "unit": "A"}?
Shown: {"value": 0.5, "unit": "A"}
